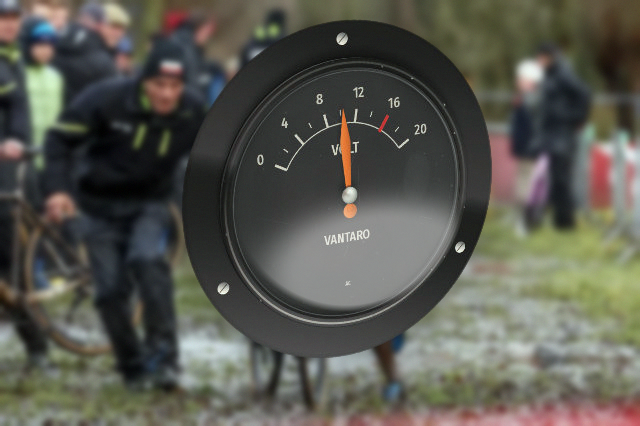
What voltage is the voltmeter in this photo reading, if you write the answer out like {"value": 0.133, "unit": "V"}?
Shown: {"value": 10, "unit": "V"}
